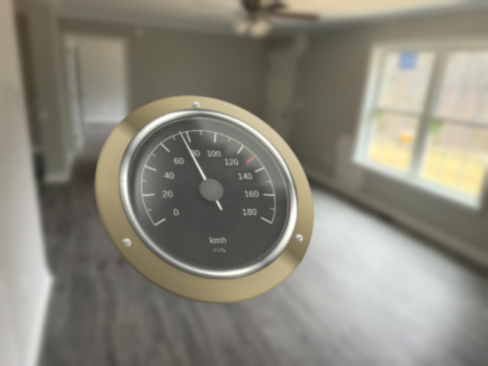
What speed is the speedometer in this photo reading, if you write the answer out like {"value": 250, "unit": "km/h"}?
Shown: {"value": 75, "unit": "km/h"}
